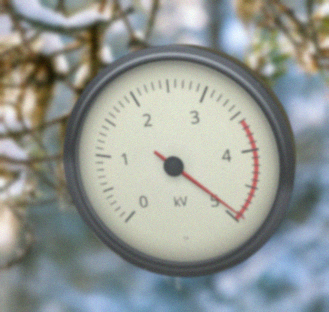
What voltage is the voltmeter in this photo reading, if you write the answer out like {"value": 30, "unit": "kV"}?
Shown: {"value": 4.9, "unit": "kV"}
